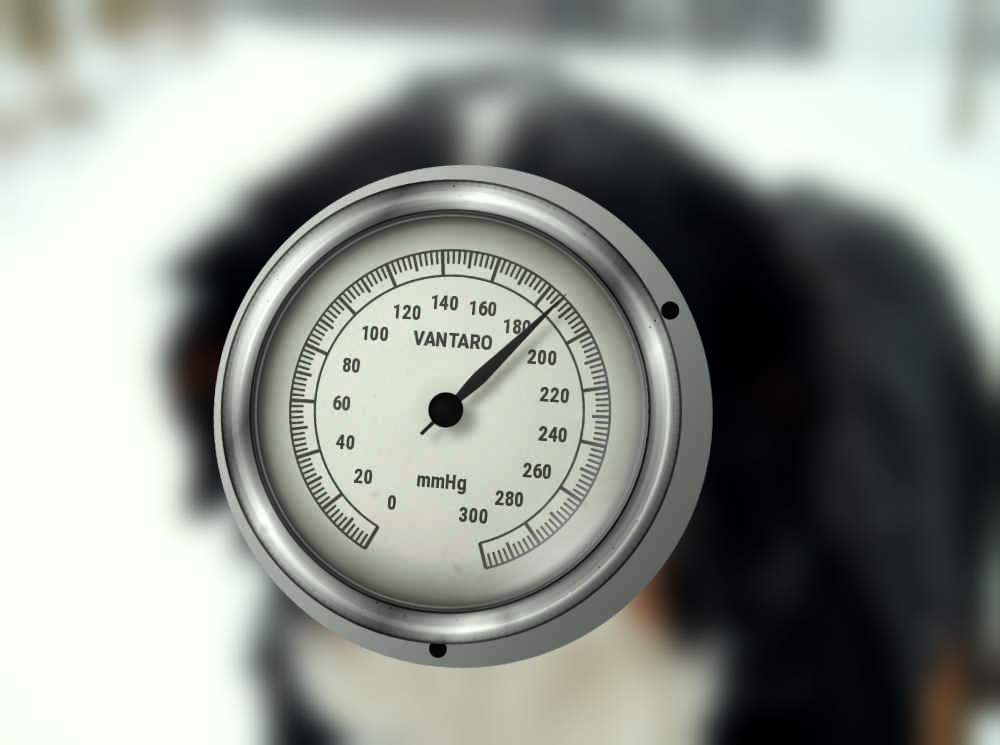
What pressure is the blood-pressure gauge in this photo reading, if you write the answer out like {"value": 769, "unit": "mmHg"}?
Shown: {"value": 186, "unit": "mmHg"}
